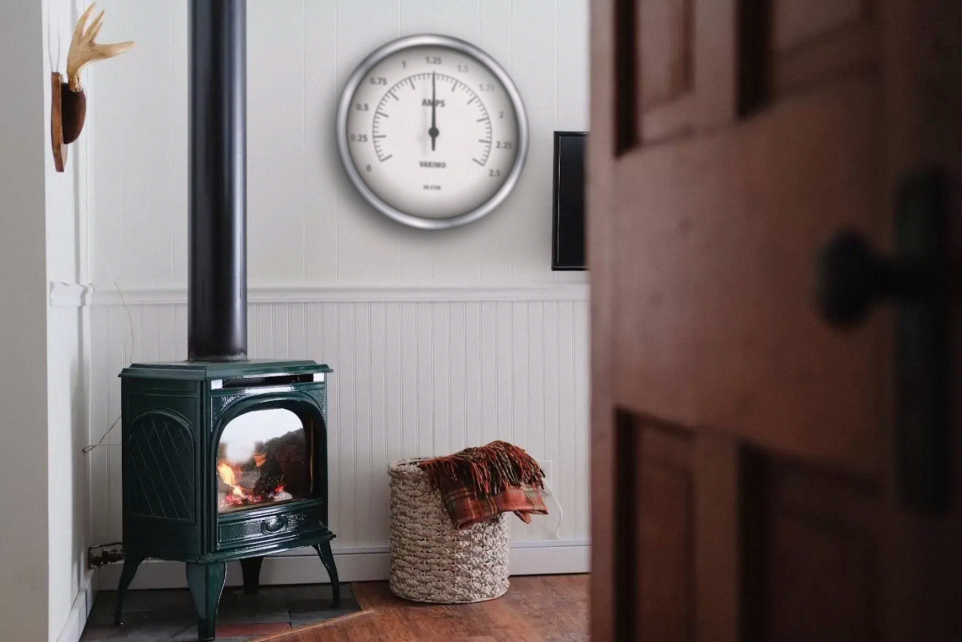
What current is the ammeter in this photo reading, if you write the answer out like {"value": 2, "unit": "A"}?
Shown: {"value": 1.25, "unit": "A"}
